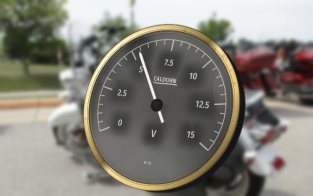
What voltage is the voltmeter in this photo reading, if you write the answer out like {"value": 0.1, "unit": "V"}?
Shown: {"value": 5.5, "unit": "V"}
